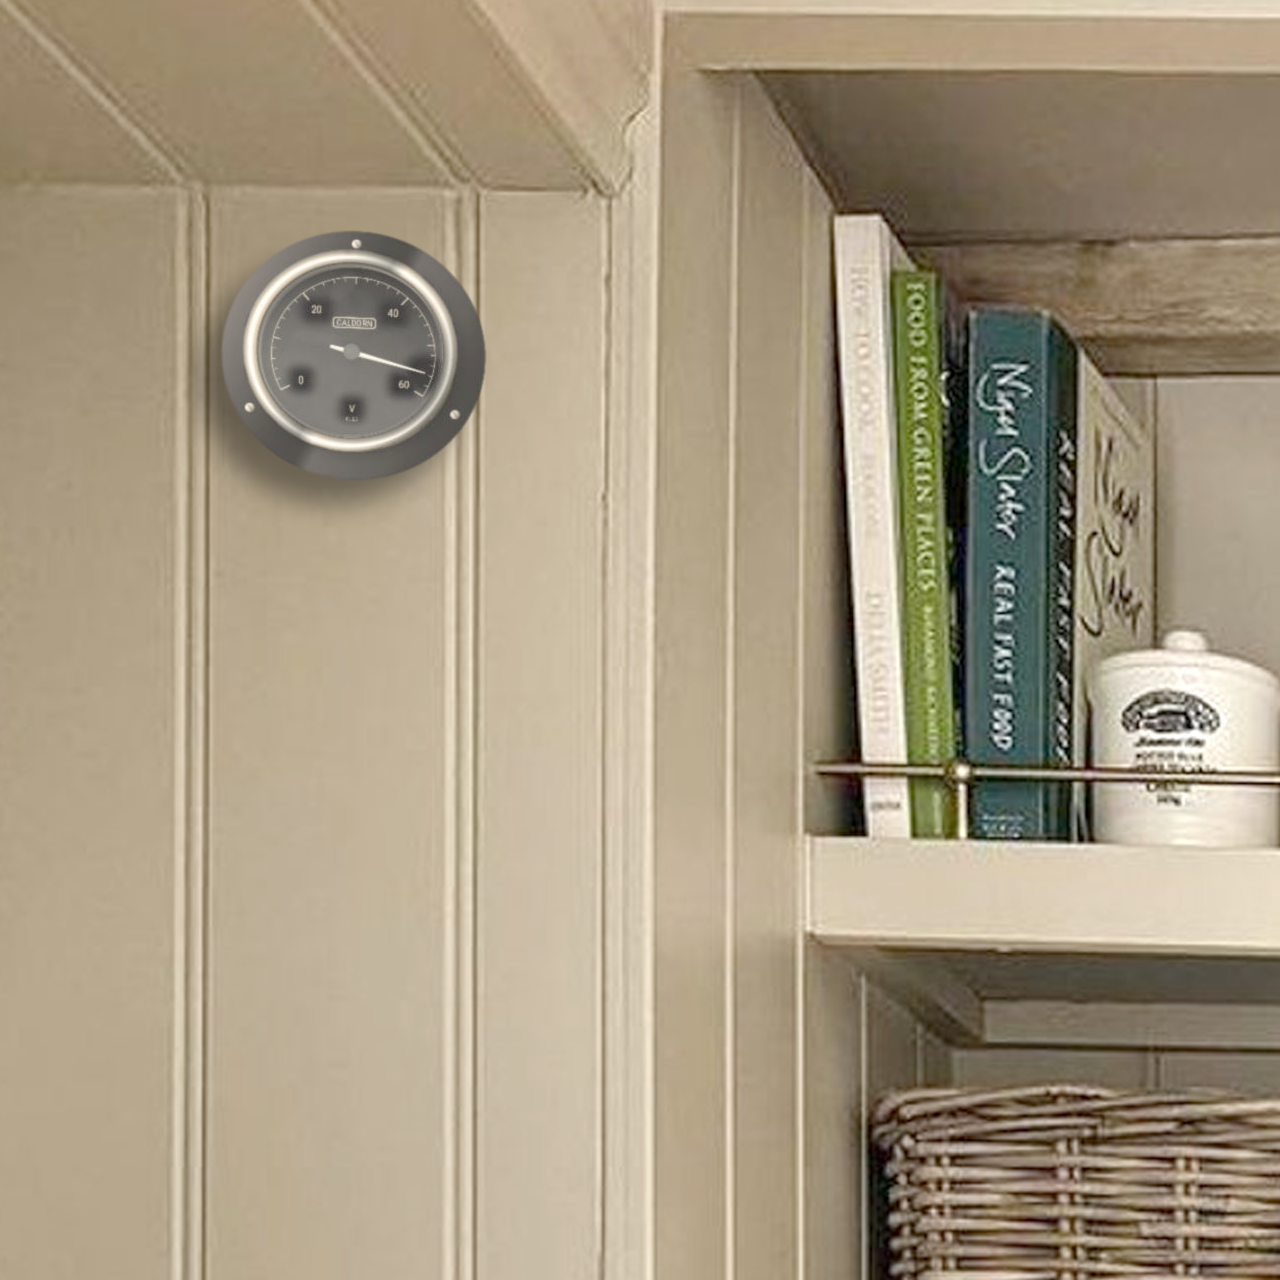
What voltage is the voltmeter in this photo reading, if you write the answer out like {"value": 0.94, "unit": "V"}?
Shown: {"value": 56, "unit": "V"}
